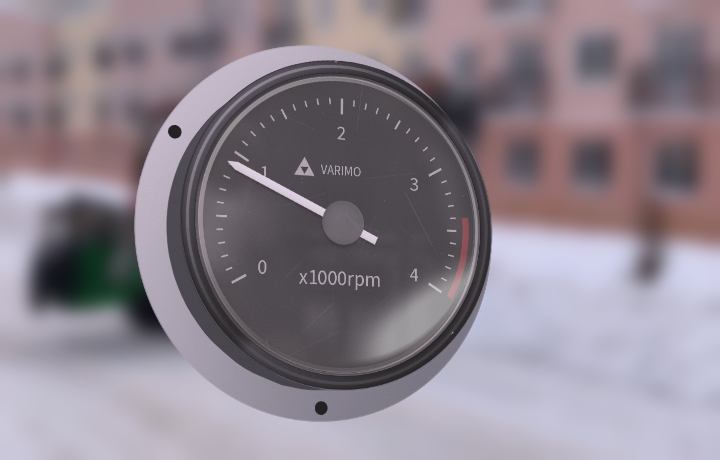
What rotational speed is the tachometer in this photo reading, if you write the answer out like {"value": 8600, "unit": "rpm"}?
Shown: {"value": 900, "unit": "rpm"}
